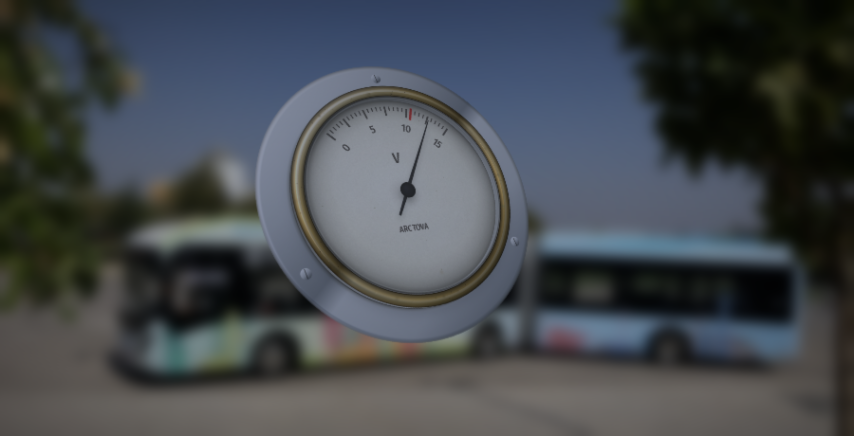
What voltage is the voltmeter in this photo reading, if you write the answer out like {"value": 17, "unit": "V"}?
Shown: {"value": 12.5, "unit": "V"}
